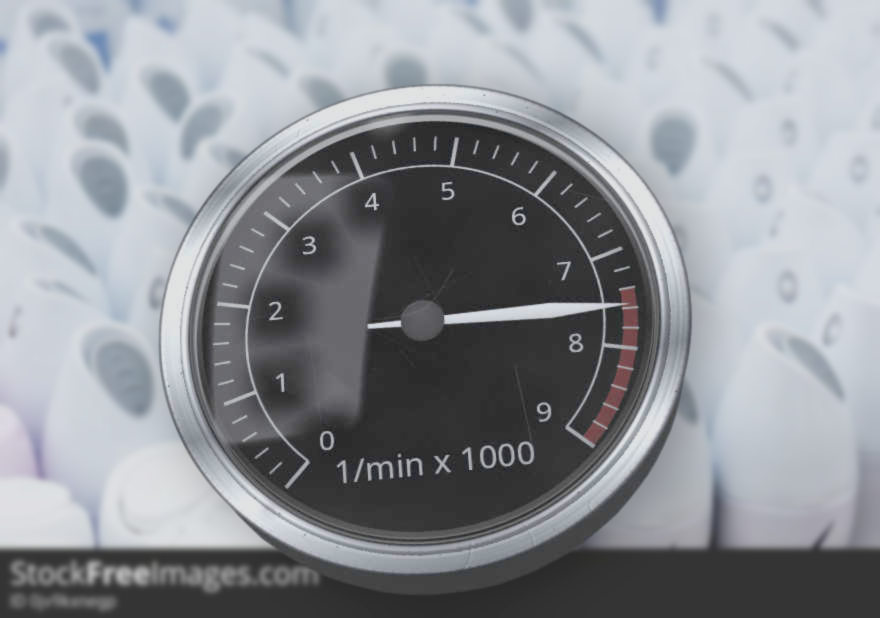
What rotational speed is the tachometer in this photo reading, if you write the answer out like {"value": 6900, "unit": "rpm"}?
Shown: {"value": 7600, "unit": "rpm"}
